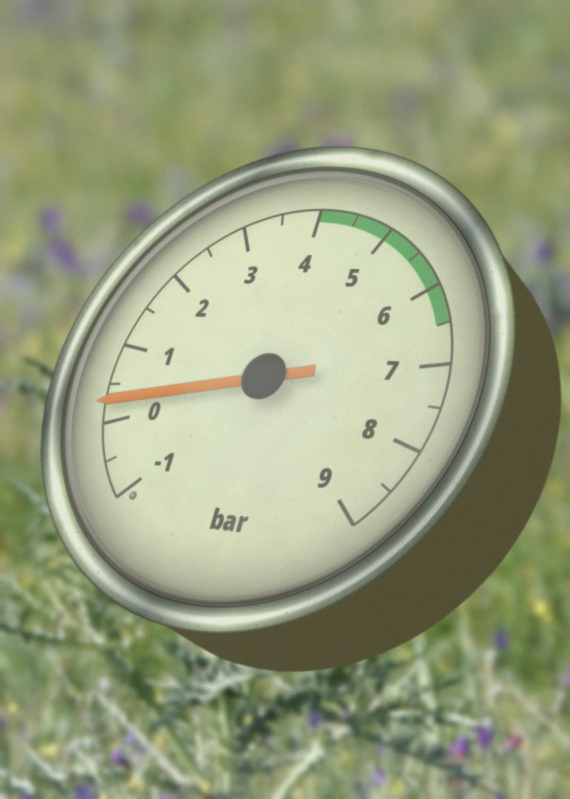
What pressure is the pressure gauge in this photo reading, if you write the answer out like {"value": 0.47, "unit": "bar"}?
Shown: {"value": 0.25, "unit": "bar"}
